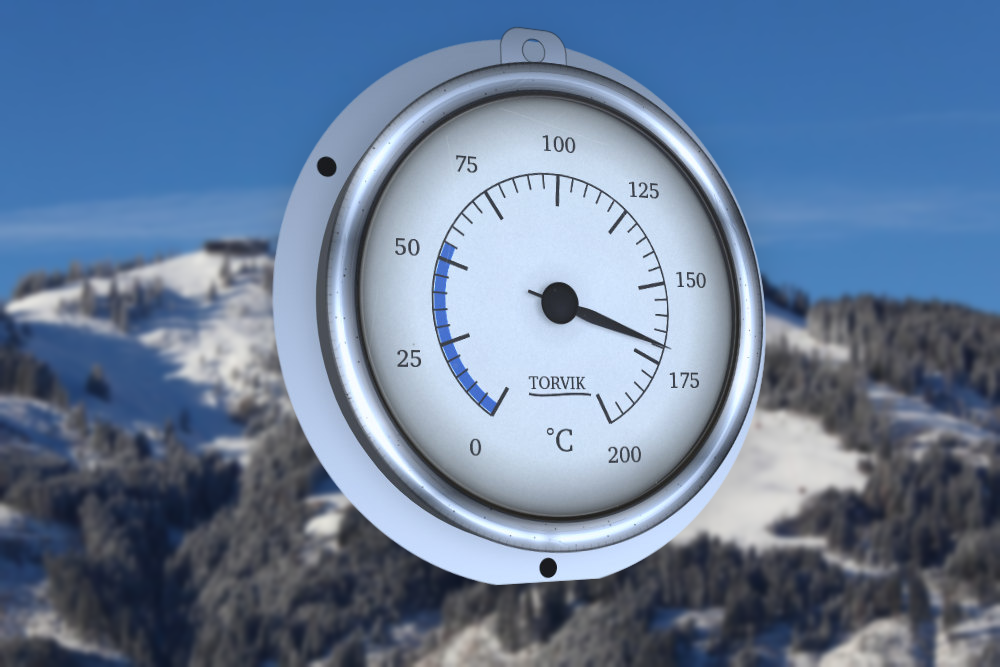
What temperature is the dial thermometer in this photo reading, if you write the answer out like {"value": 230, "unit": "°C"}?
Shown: {"value": 170, "unit": "°C"}
